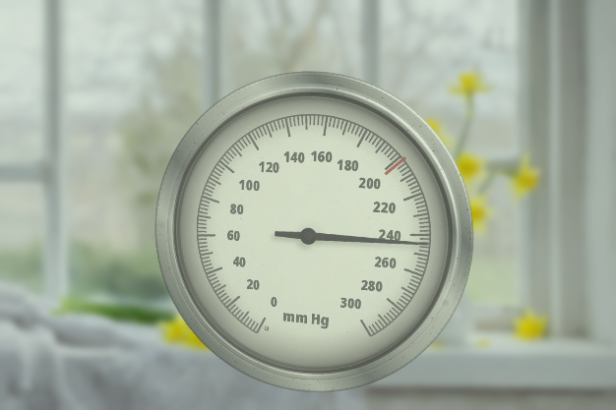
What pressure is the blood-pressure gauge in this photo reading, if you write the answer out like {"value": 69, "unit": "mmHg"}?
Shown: {"value": 244, "unit": "mmHg"}
